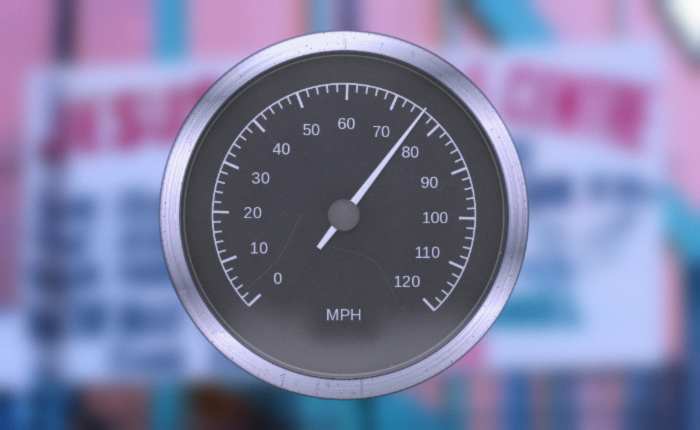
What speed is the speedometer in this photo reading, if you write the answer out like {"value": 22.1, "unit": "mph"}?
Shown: {"value": 76, "unit": "mph"}
